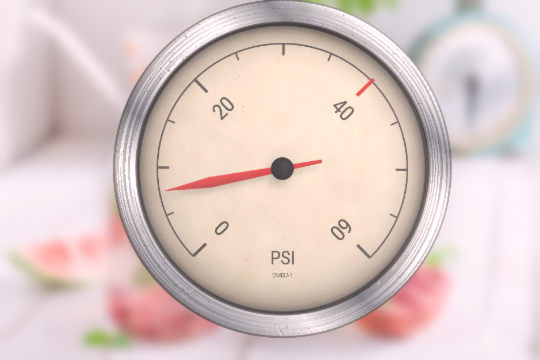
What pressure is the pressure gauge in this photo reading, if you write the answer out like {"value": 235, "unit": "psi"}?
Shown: {"value": 7.5, "unit": "psi"}
